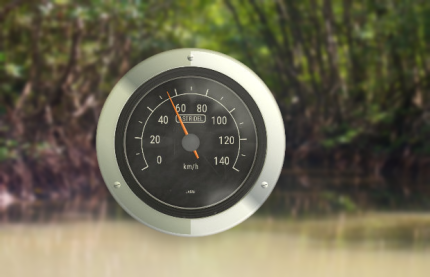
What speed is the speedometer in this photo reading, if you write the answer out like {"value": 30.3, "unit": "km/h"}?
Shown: {"value": 55, "unit": "km/h"}
